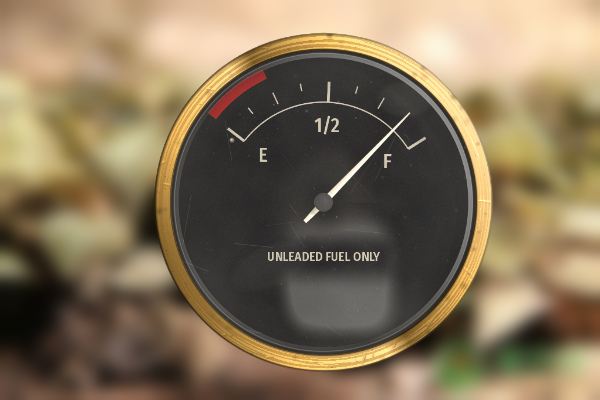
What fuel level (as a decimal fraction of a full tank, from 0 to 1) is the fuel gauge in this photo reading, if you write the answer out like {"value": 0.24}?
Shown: {"value": 0.875}
